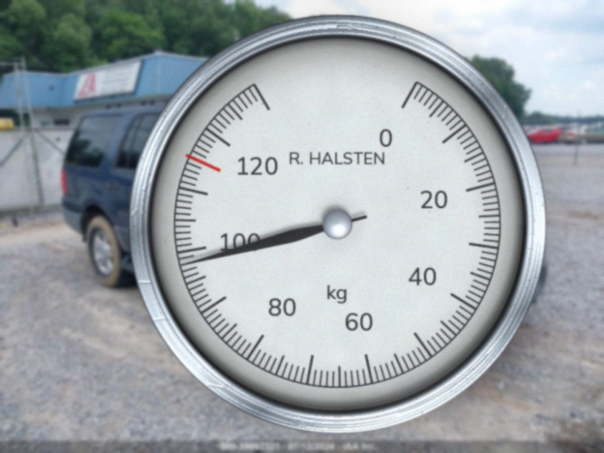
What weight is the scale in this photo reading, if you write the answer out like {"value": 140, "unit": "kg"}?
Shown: {"value": 98, "unit": "kg"}
